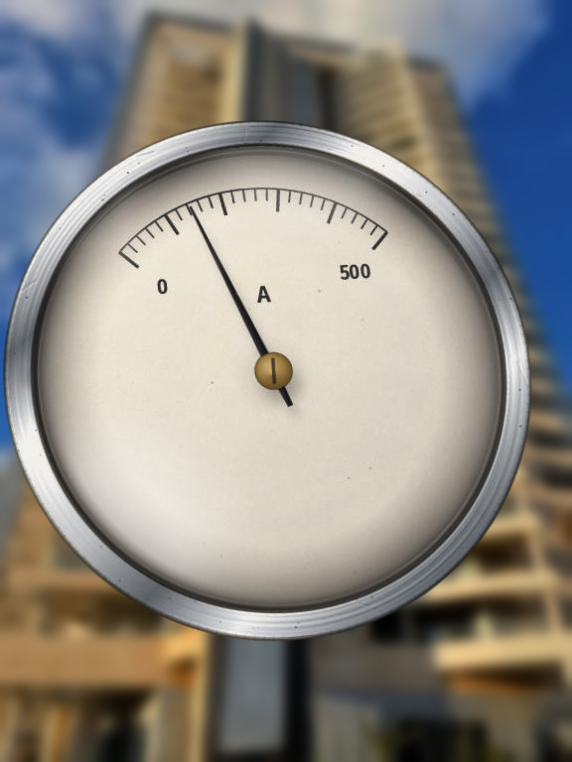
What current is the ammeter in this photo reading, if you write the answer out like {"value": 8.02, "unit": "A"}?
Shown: {"value": 140, "unit": "A"}
